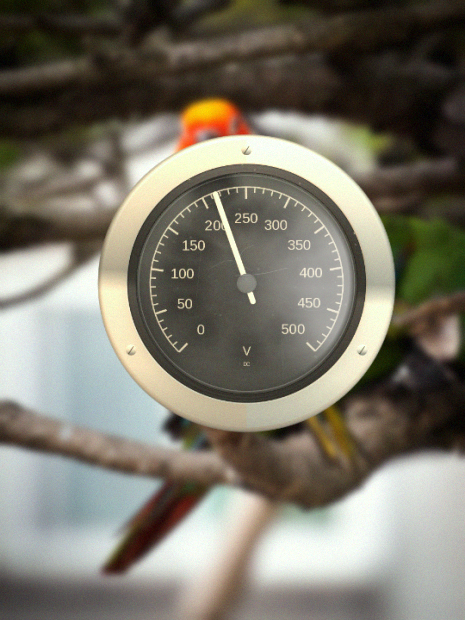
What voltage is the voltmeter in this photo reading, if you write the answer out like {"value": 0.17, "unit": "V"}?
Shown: {"value": 215, "unit": "V"}
